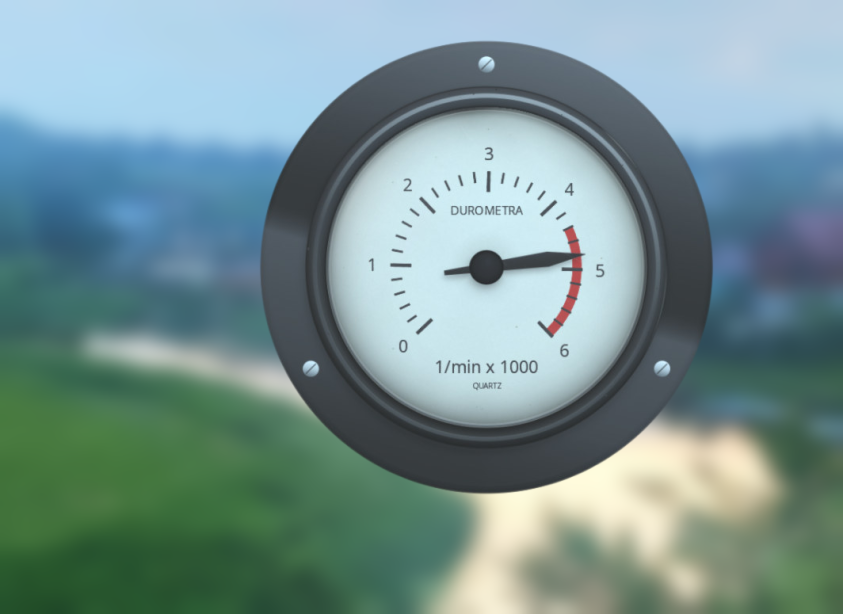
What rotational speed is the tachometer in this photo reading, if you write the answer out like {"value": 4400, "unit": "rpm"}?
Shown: {"value": 4800, "unit": "rpm"}
